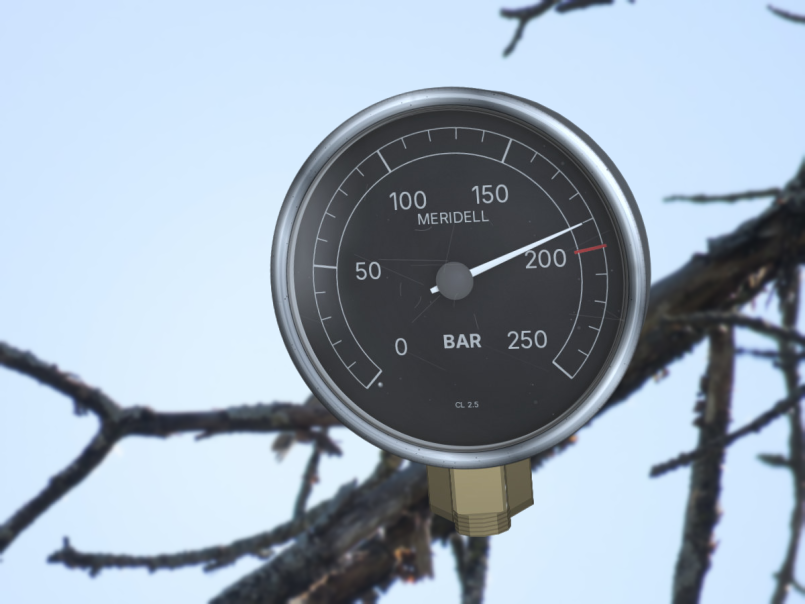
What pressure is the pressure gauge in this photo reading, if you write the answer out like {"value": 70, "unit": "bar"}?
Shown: {"value": 190, "unit": "bar"}
